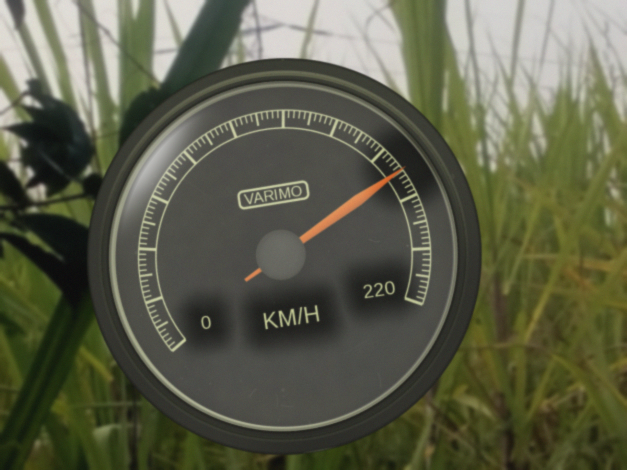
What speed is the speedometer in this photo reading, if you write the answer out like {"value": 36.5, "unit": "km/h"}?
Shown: {"value": 170, "unit": "km/h"}
